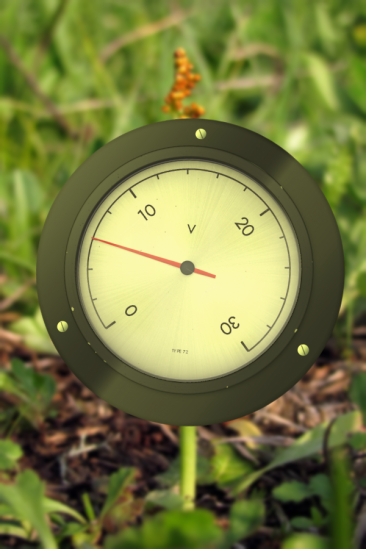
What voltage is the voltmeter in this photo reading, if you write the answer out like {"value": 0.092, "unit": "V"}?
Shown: {"value": 6, "unit": "V"}
